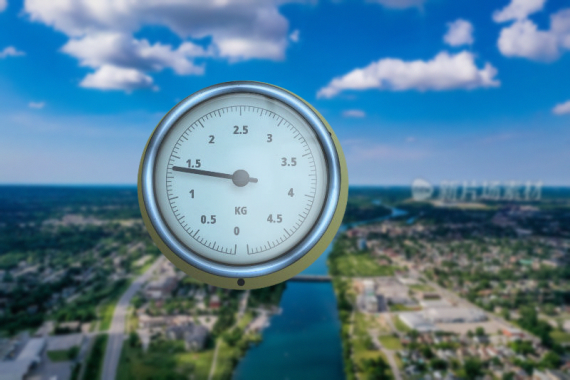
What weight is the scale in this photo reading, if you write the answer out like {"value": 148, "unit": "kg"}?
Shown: {"value": 1.35, "unit": "kg"}
